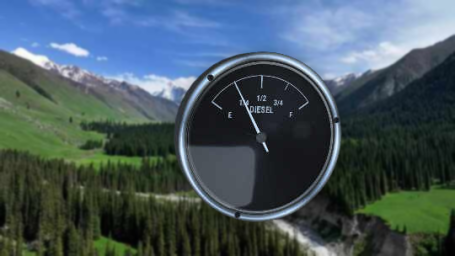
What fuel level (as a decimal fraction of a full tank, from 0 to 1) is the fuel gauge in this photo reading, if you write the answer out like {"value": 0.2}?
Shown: {"value": 0.25}
